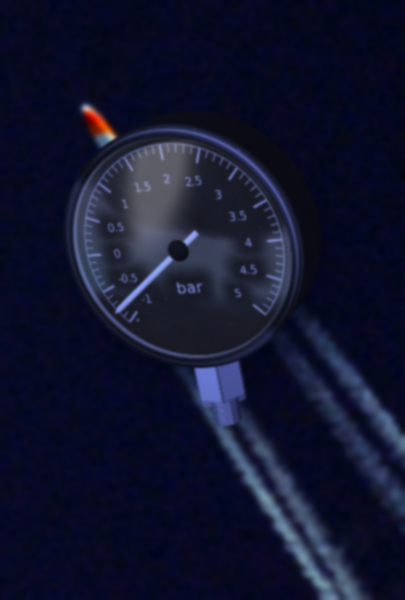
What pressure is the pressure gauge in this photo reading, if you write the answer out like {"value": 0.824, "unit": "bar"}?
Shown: {"value": -0.8, "unit": "bar"}
